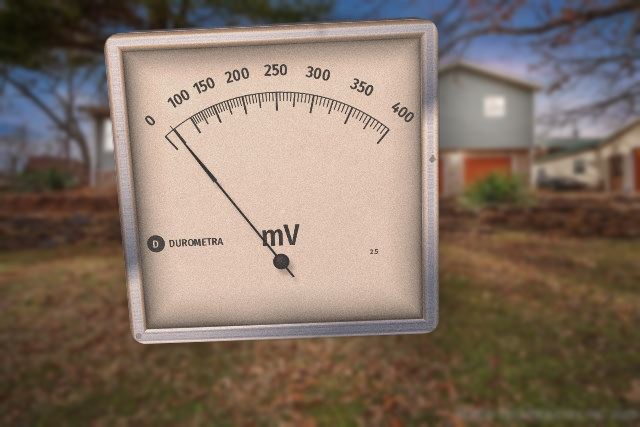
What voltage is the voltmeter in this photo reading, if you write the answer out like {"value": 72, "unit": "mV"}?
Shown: {"value": 50, "unit": "mV"}
